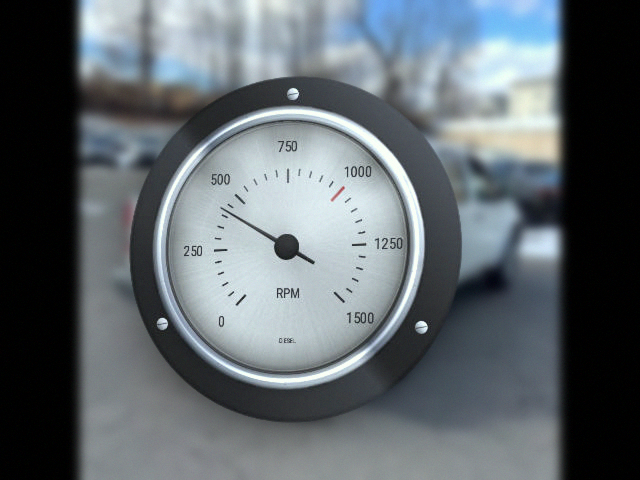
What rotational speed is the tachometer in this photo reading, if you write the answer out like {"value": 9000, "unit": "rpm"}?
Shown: {"value": 425, "unit": "rpm"}
